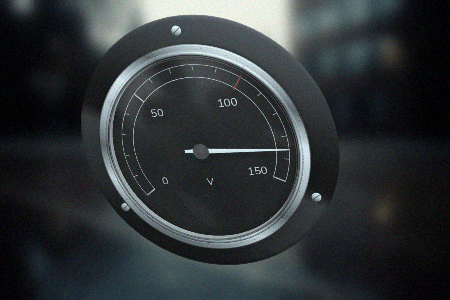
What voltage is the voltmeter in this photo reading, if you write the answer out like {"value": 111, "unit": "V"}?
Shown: {"value": 135, "unit": "V"}
